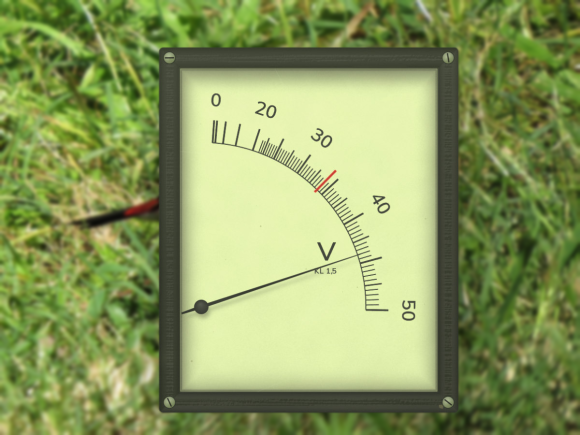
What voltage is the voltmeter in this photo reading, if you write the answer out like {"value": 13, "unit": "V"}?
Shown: {"value": 44, "unit": "V"}
